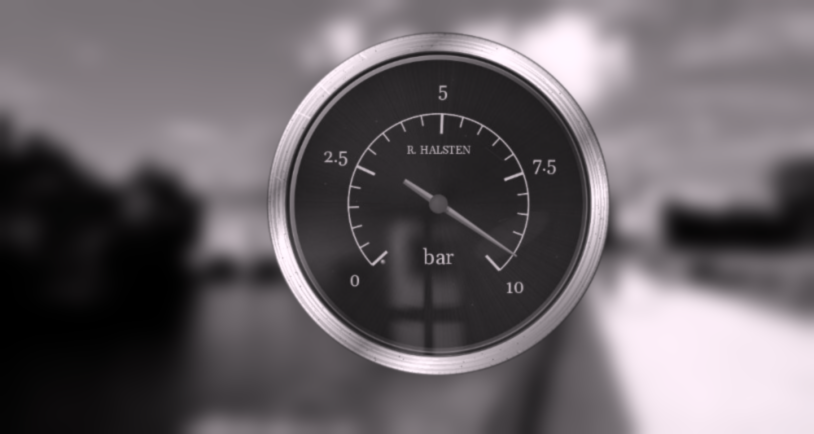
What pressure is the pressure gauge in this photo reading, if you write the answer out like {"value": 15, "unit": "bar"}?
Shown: {"value": 9.5, "unit": "bar"}
